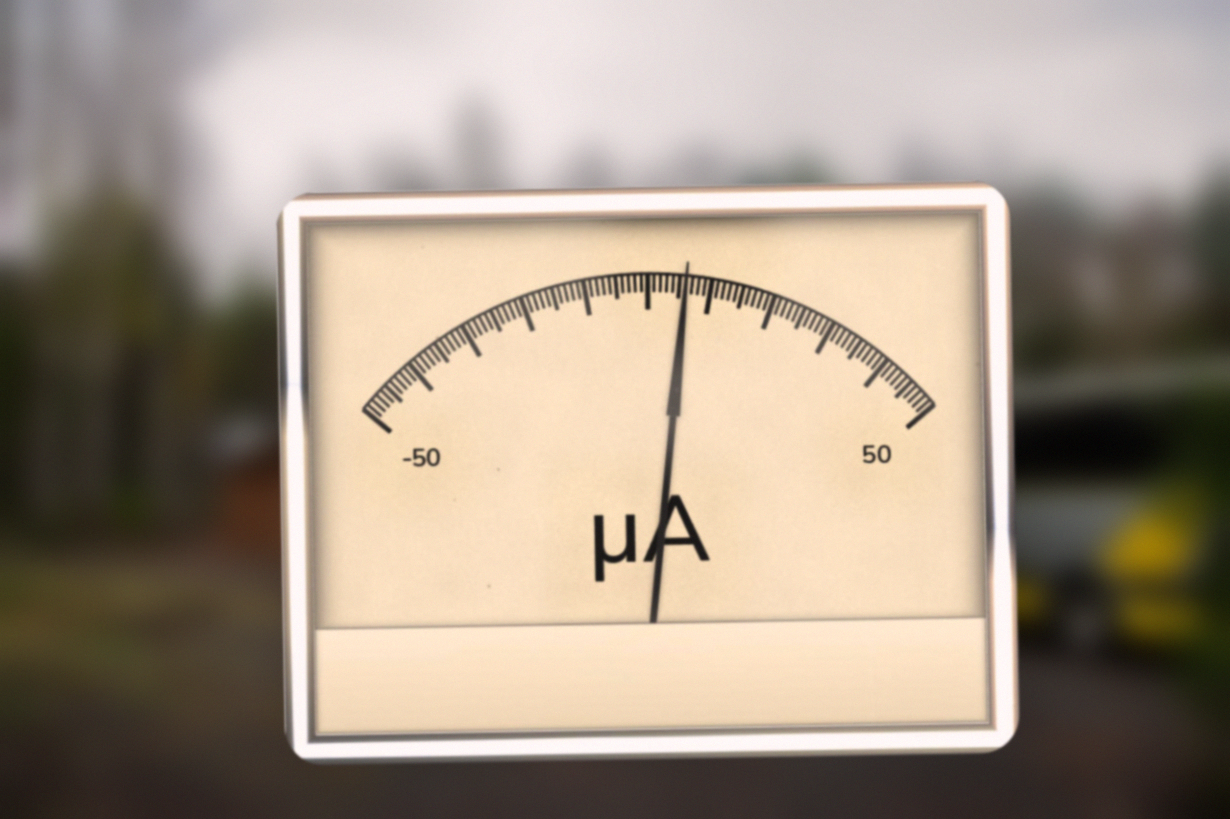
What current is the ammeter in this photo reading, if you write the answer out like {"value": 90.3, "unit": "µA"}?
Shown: {"value": 6, "unit": "µA"}
